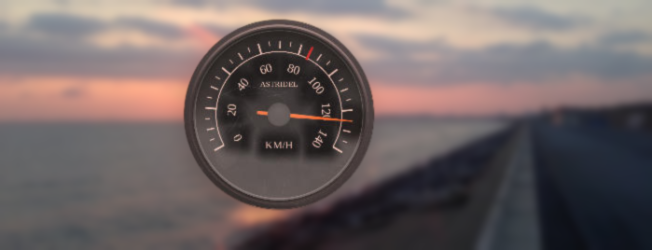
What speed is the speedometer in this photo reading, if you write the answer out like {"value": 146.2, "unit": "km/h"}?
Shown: {"value": 125, "unit": "km/h"}
